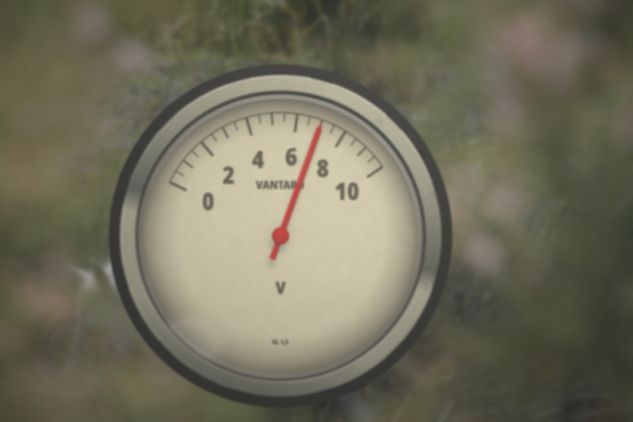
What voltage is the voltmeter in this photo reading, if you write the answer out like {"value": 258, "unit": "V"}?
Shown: {"value": 7, "unit": "V"}
